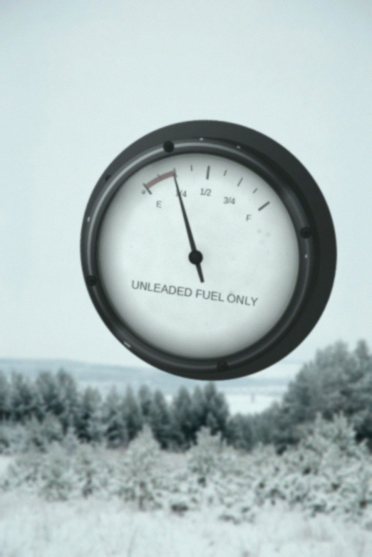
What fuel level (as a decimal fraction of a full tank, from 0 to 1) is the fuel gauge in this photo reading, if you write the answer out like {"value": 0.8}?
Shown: {"value": 0.25}
